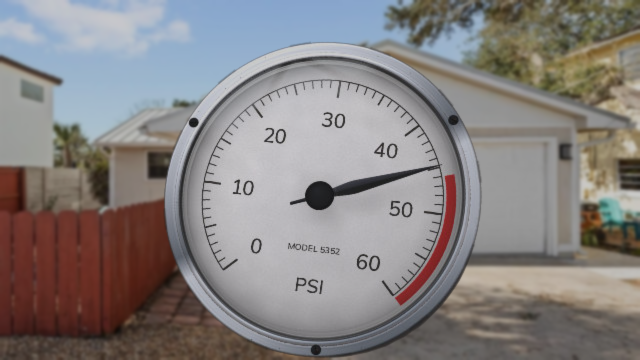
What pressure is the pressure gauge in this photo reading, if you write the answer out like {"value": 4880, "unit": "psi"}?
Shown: {"value": 45, "unit": "psi"}
